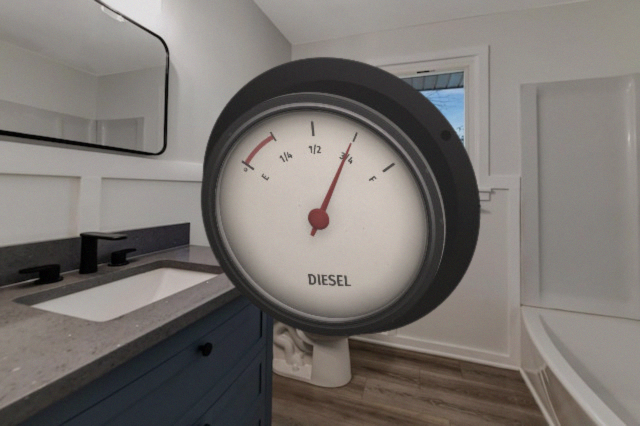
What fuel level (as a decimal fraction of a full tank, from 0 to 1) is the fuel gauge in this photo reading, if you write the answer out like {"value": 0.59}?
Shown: {"value": 0.75}
